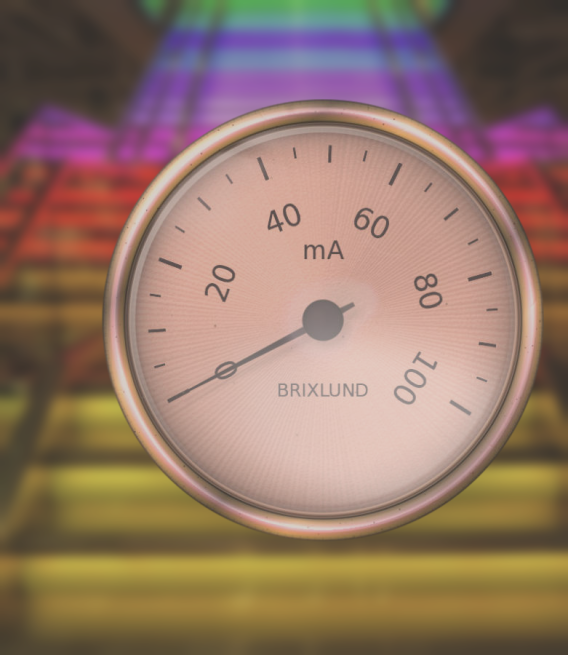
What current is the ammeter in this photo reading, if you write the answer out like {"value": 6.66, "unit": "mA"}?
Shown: {"value": 0, "unit": "mA"}
